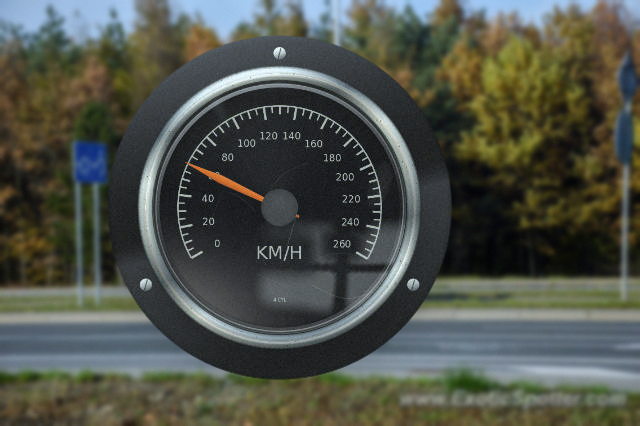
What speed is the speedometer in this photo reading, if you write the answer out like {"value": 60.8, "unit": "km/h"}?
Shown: {"value": 60, "unit": "km/h"}
